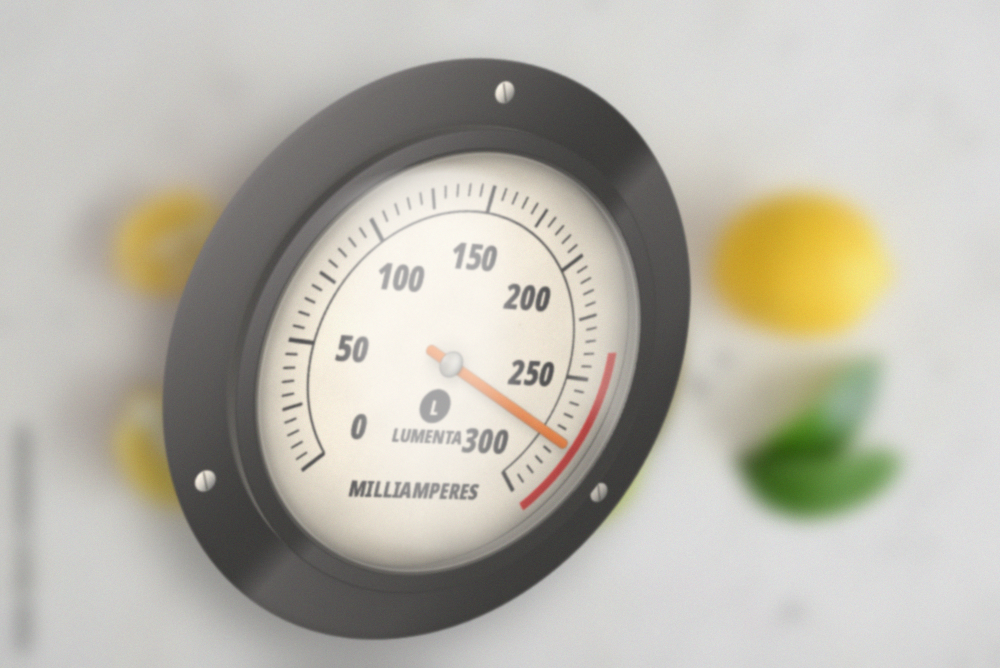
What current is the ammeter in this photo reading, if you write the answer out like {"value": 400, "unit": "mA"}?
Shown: {"value": 275, "unit": "mA"}
